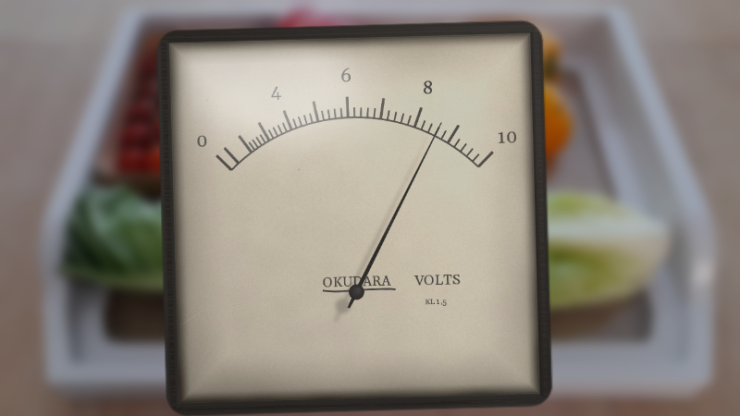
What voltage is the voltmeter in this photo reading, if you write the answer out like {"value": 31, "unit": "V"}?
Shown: {"value": 8.6, "unit": "V"}
